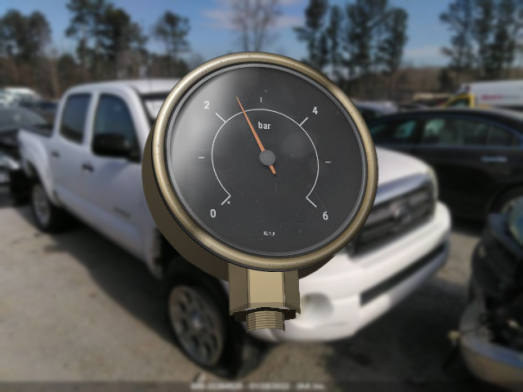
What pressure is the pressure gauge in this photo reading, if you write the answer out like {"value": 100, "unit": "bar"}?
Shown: {"value": 2.5, "unit": "bar"}
